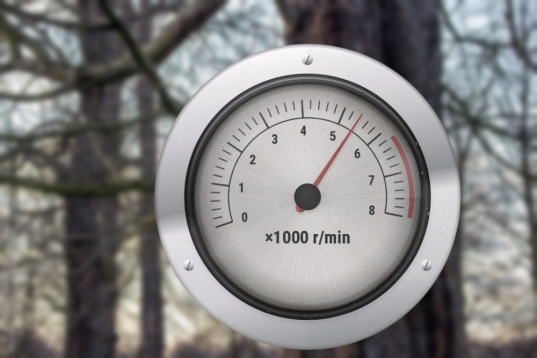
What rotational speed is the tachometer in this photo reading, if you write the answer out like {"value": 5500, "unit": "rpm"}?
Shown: {"value": 5400, "unit": "rpm"}
